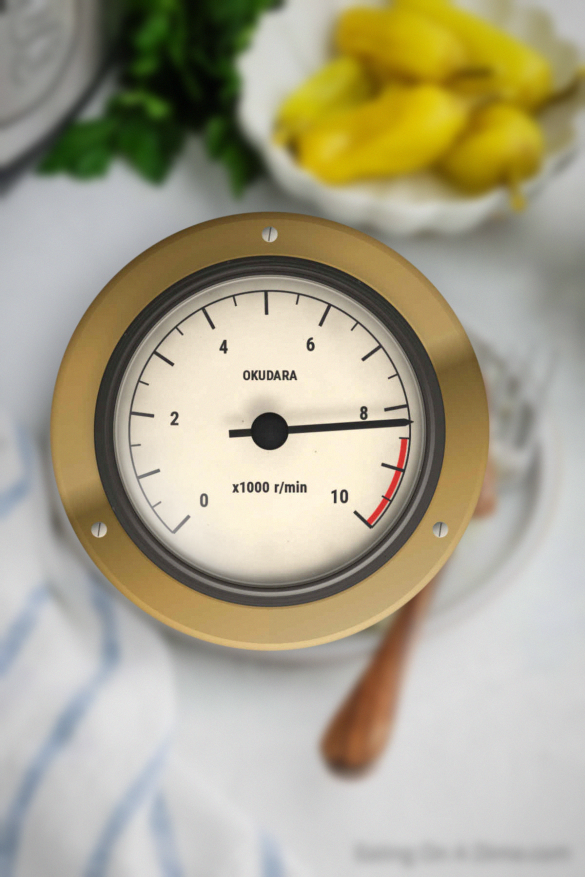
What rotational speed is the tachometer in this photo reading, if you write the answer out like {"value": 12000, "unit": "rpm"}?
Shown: {"value": 8250, "unit": "rpm"}
